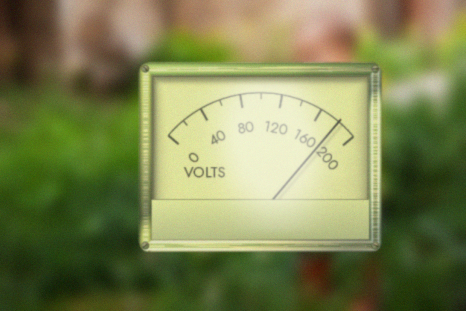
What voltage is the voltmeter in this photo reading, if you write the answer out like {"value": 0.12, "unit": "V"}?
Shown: {"value": 180, "unit": "V"}
